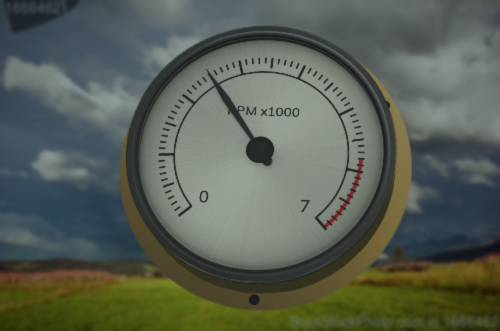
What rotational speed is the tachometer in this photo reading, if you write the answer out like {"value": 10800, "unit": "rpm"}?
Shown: {"value": 2500, "unit": "rpm"}
